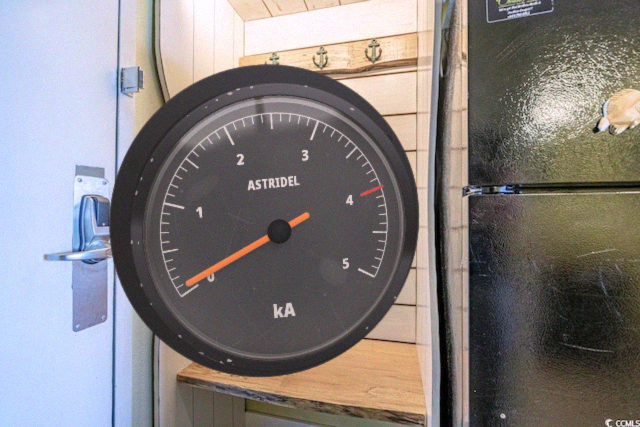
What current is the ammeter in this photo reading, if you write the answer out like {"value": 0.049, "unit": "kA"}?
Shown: {"value": 0.1, "unit": "kA"}
